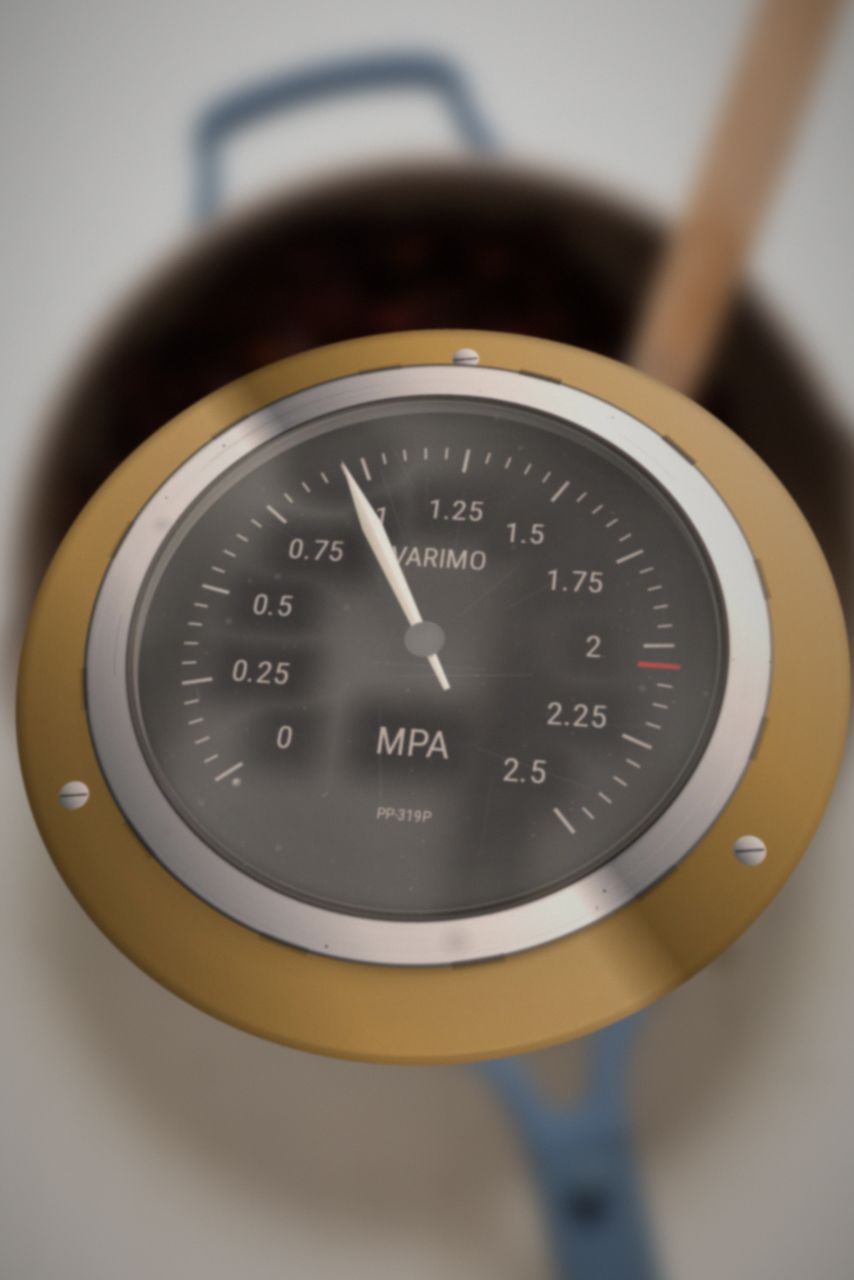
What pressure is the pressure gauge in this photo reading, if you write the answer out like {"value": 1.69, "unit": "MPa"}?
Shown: {"value": 0.95, "unit": "MPa"}
